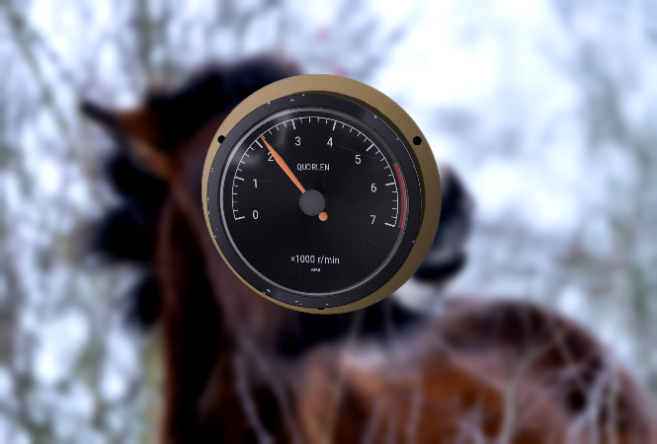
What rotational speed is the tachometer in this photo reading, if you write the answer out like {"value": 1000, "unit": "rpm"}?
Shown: {"value": 2200, "unit": "rpm"}
